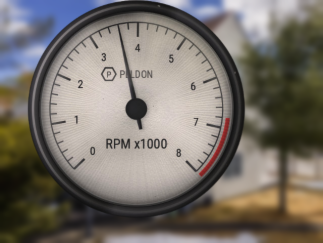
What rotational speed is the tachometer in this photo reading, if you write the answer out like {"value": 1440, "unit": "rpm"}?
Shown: {"value": 3600, "unit": "rpm"}
